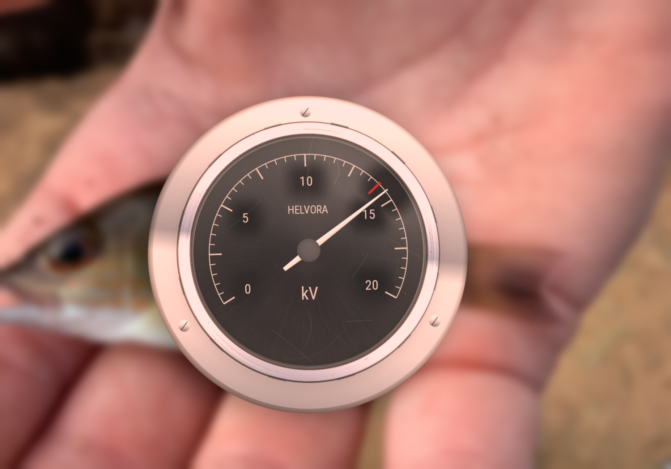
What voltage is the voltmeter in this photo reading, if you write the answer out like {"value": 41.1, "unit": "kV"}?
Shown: {"value": 14.5, "unit": "kV"}
